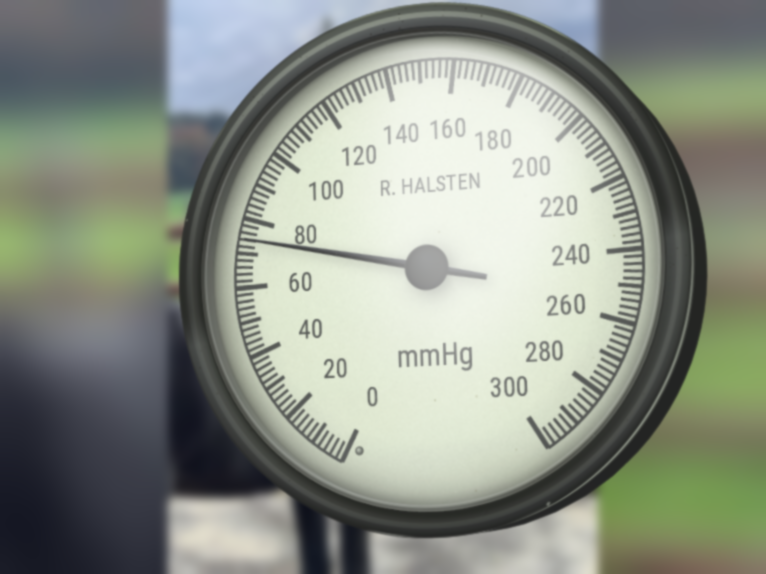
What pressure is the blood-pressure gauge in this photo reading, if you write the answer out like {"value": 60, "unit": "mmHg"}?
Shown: {"value": 74, "unit": "mmHg"}
